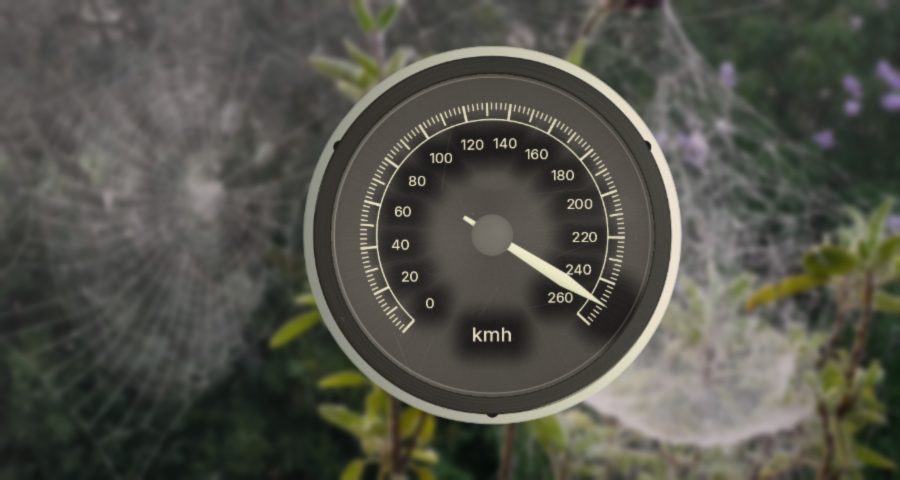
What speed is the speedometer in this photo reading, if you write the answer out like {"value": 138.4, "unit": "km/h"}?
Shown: {"value": 250, "unit": "km/h"}
